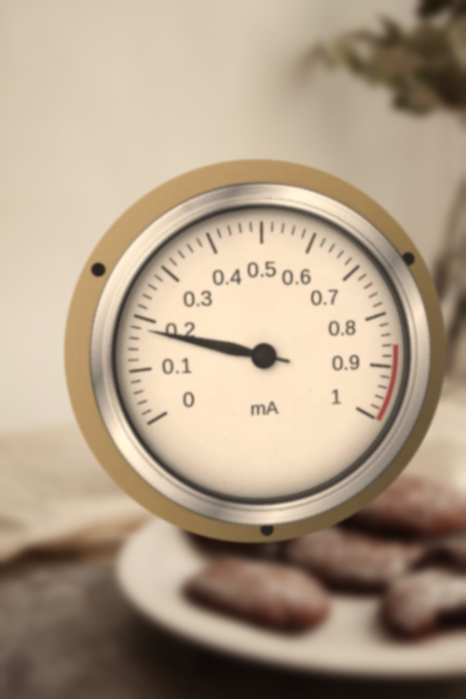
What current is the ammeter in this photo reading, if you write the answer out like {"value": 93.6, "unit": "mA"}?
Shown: {"value": 0.18, "unit": "mA"}
